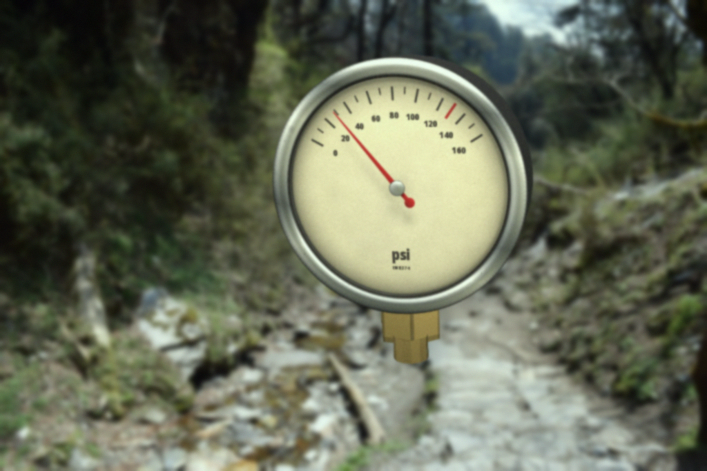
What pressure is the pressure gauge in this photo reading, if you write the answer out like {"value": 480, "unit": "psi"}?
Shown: {"value": 30, "unit": "psi"}
